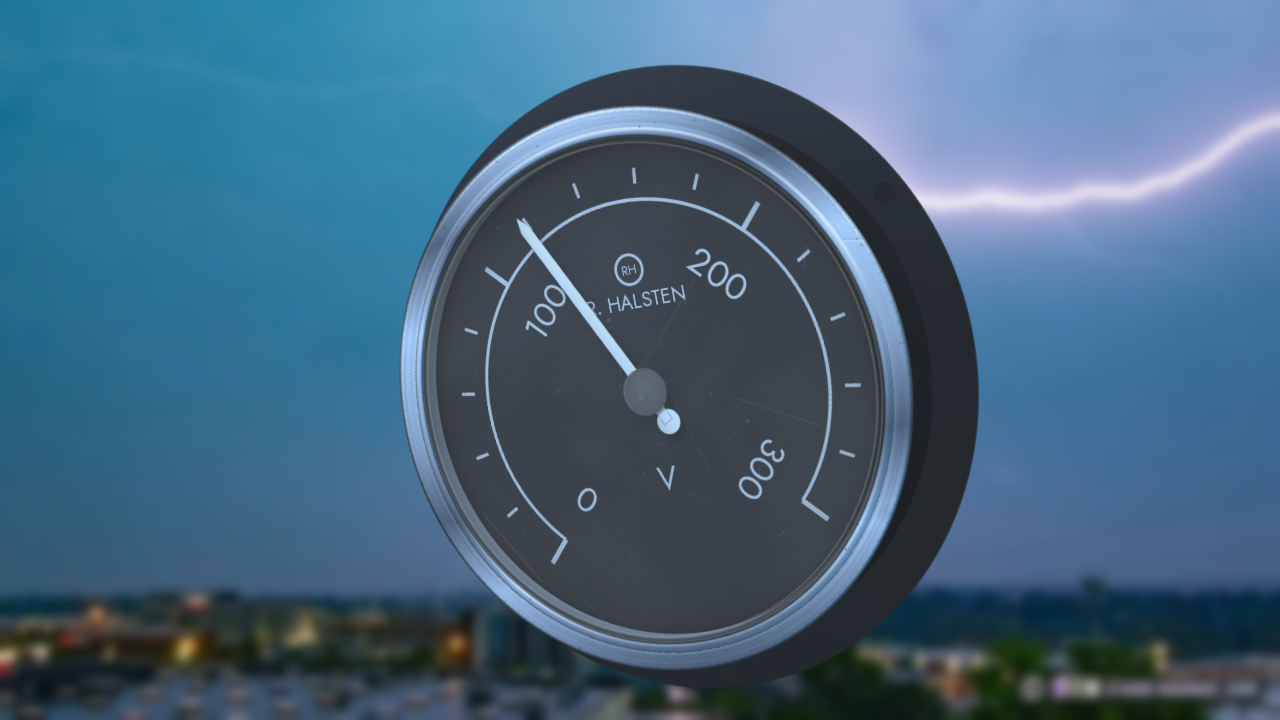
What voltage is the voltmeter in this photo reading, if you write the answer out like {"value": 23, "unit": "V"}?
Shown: {"value": 120, "unit": "V"}
